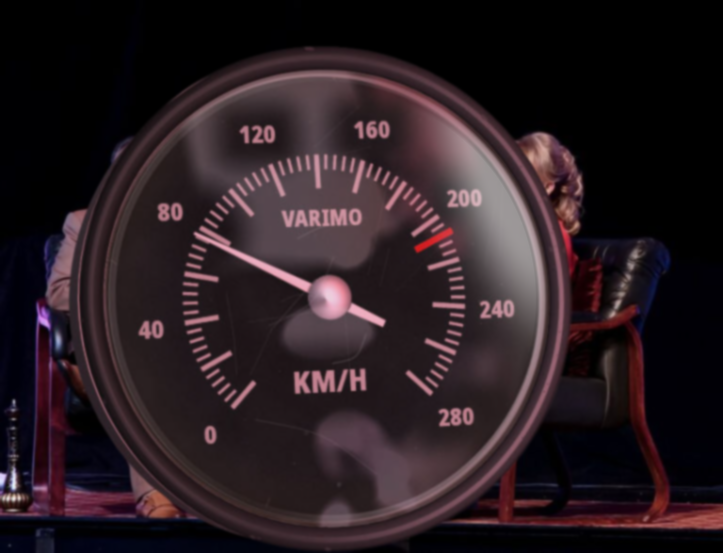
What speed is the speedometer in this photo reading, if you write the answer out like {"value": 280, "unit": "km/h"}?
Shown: {"value": 76, "unit": "km/h"}
